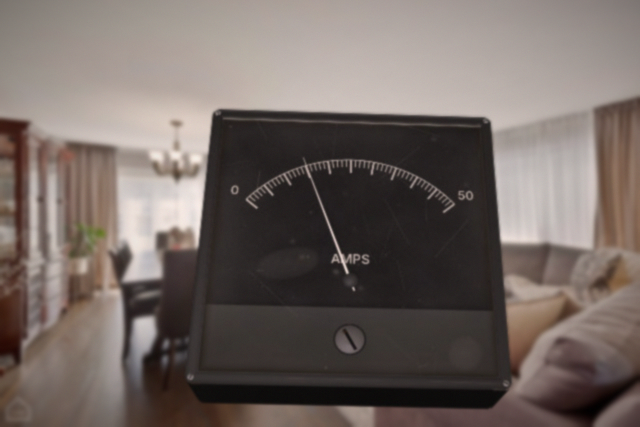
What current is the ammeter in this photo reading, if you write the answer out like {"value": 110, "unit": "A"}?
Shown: {"value": 15, "unit": "A"}
